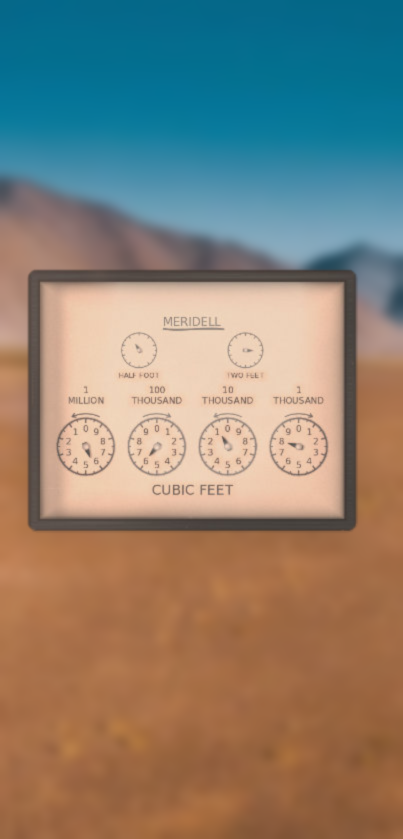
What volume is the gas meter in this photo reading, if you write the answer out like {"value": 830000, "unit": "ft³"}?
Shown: {"value": 560800, "unit": "ft³"}
